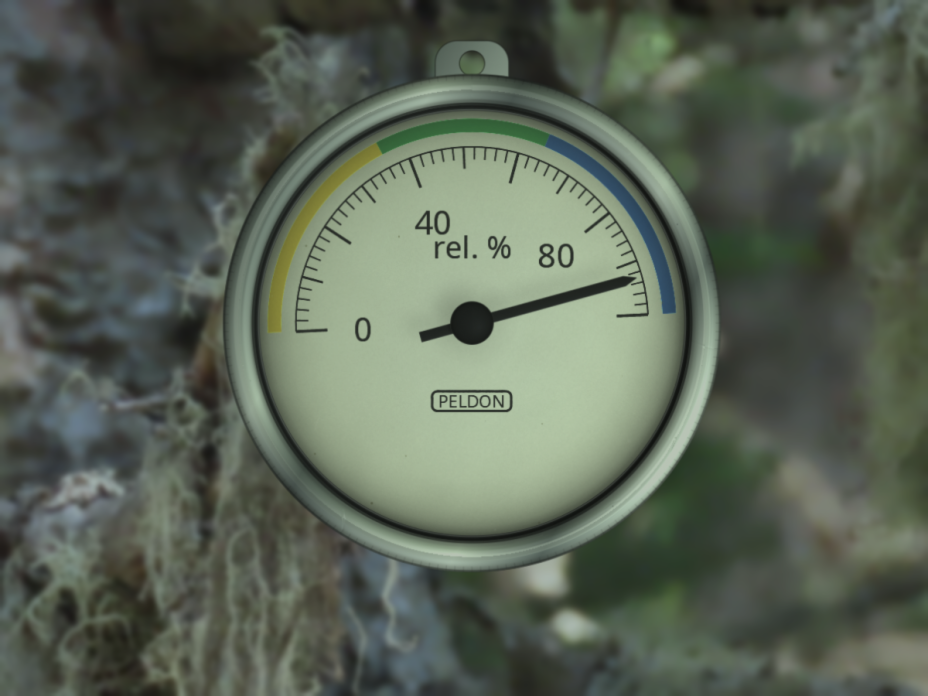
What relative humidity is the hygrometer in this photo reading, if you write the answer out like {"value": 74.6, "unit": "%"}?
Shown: {"value": 93, "unit": "%"}
